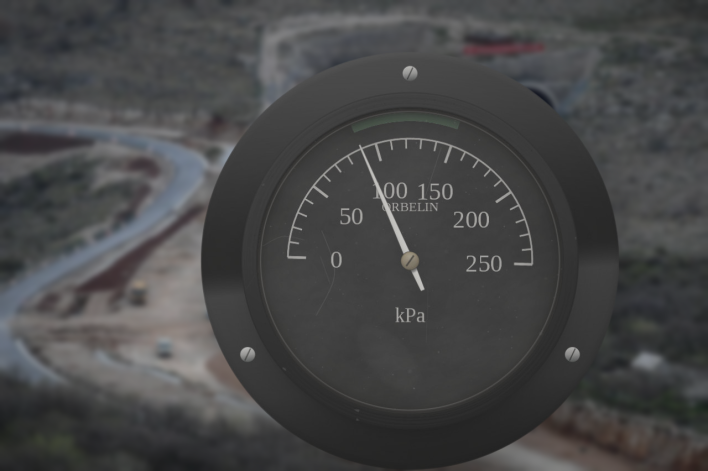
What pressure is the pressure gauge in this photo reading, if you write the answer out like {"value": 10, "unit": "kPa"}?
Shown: {"value": 90, "unit": "kPa"}
